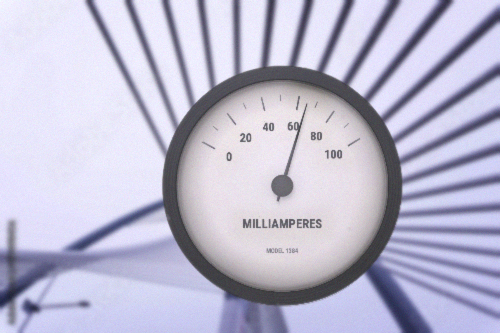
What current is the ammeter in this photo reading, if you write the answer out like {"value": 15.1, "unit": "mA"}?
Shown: {"value": 65, "unit": "mA"}
